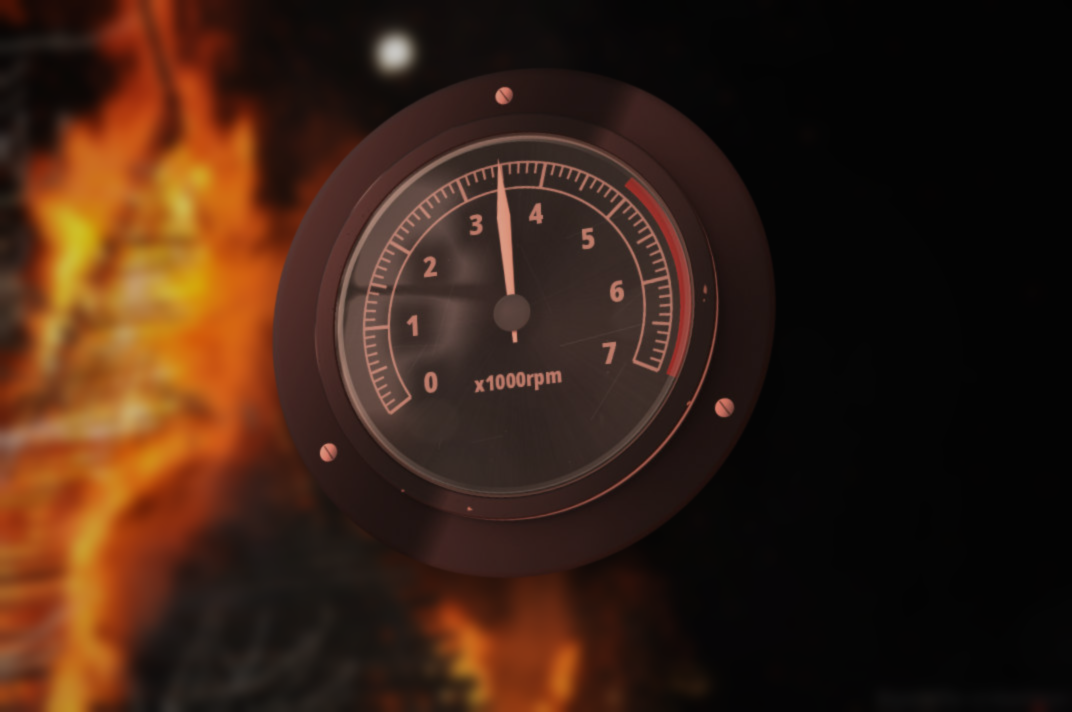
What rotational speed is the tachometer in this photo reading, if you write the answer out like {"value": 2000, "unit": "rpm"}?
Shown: {"value": 3500, "unit": "rpm"}
